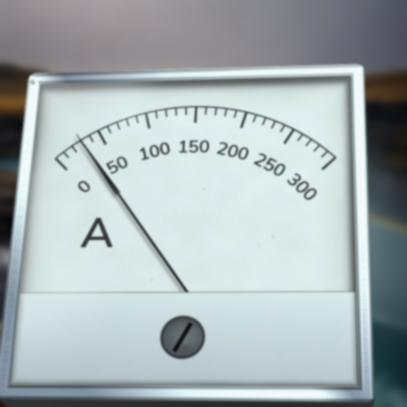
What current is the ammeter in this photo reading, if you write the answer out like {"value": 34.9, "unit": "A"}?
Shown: {"value": 30, "unit": "A"}
